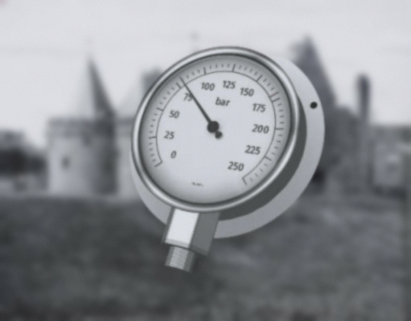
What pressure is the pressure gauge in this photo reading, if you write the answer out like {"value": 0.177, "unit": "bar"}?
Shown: {"value": 80, "unit": "bar"}
